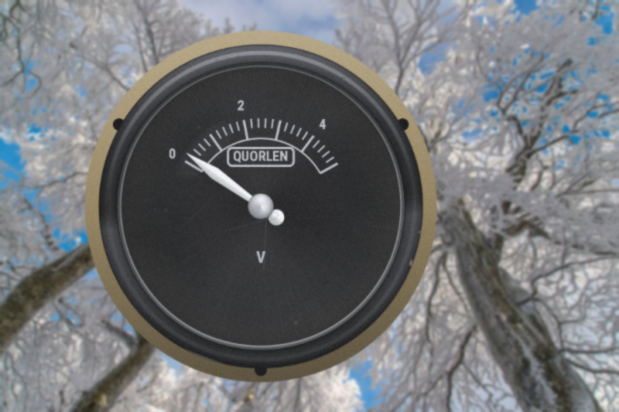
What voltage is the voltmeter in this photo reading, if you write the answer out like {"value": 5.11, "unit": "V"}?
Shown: {"value": 0.2, "unit": "V"}
